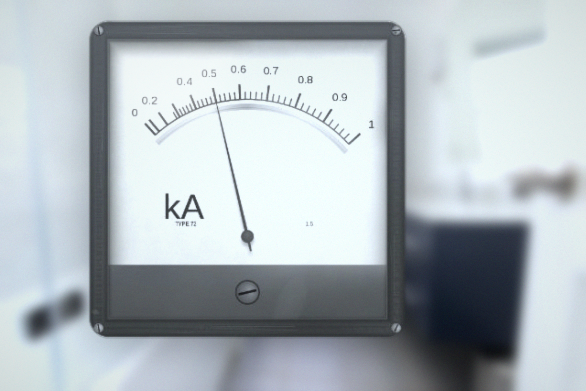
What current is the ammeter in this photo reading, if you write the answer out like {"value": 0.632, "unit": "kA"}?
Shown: {"value": 0.5, "unit": "kA"}
